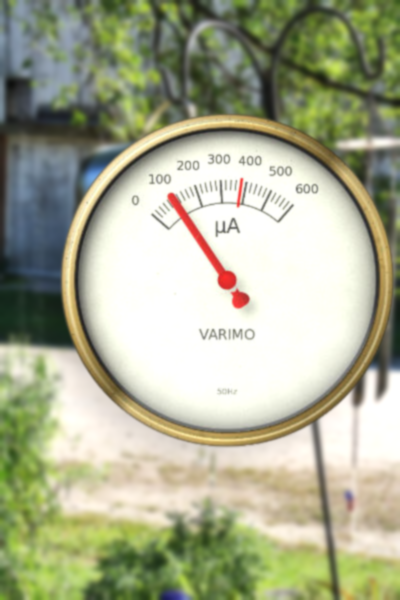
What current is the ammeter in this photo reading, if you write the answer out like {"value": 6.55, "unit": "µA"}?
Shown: {"value": 100, "unit": "µA"}
